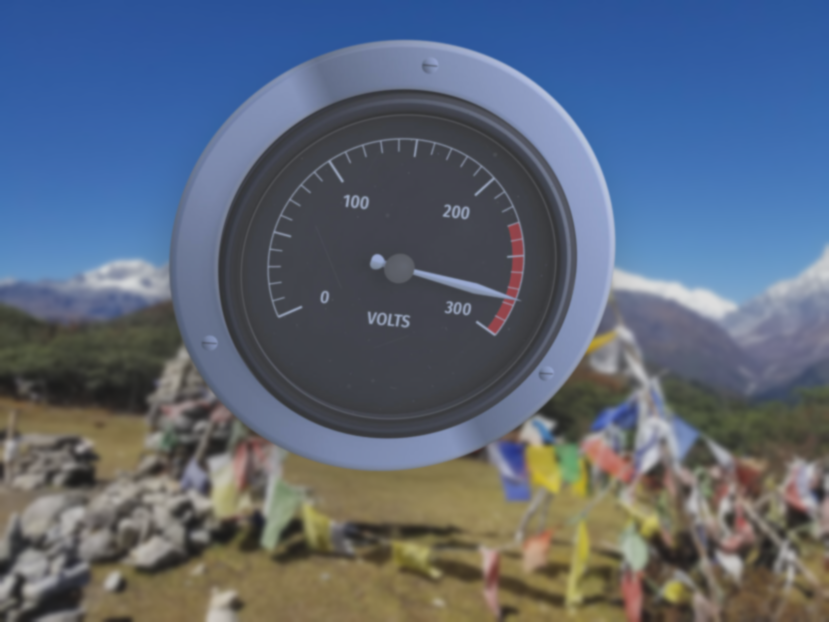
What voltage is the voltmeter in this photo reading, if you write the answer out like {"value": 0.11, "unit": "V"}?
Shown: {"value": 275, "unit": "V"}
